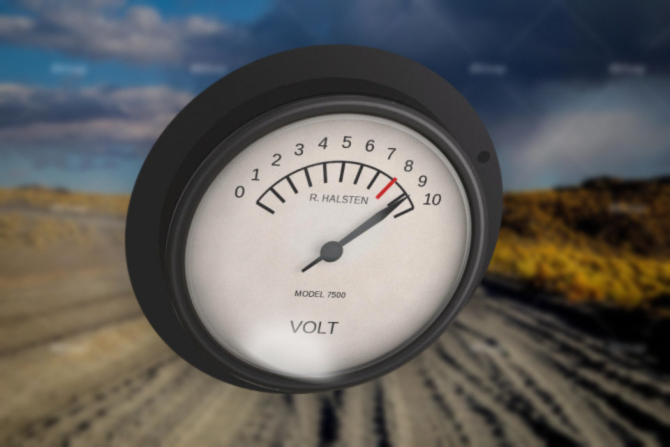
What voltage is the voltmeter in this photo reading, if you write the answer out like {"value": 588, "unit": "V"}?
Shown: {"value": 9, "unit": "V"}
